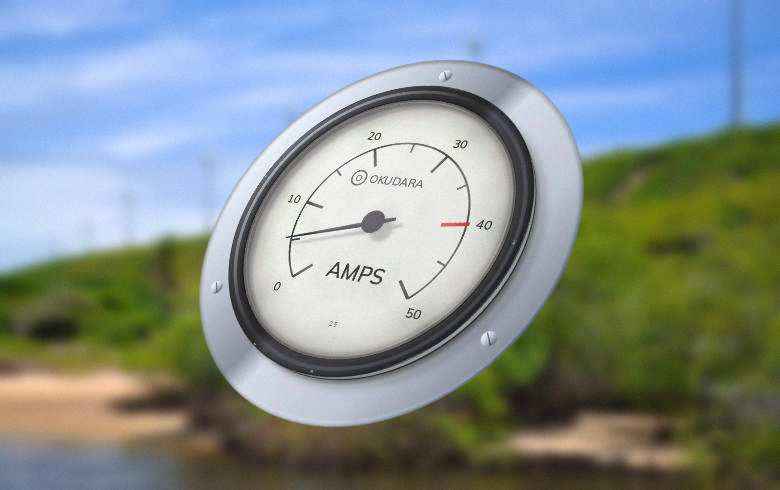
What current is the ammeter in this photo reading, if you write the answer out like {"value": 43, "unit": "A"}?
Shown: {"value": 5, "unit": "A"}
